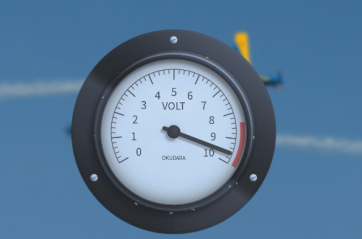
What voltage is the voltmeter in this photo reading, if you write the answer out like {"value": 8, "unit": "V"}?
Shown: {"value": 9.6, "unit": "V"}
